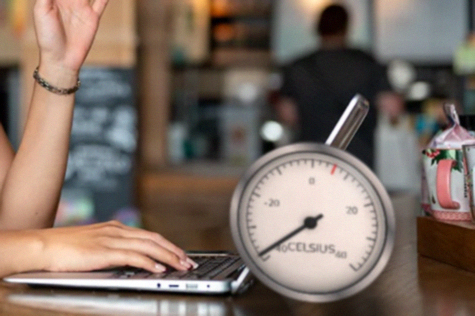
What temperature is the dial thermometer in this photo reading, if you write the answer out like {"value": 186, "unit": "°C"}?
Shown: {"value": -38, "unit": "°C"}
